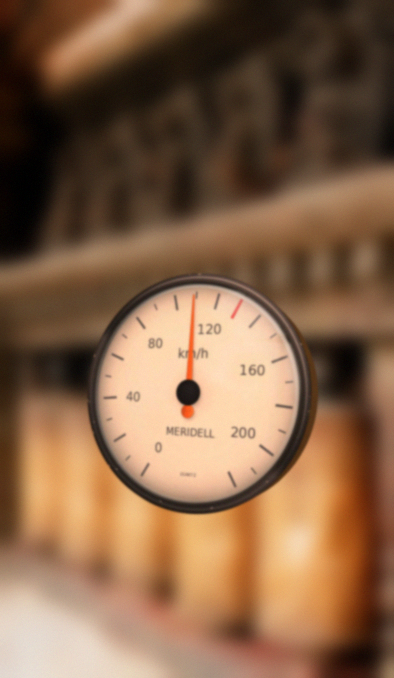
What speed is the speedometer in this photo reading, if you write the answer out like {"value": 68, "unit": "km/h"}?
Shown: {"value": 110, "unit": "km/h"}
